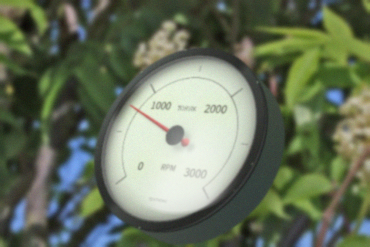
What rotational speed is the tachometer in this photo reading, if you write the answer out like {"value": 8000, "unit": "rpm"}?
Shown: {"value": 750, "unit": "rpm"}
